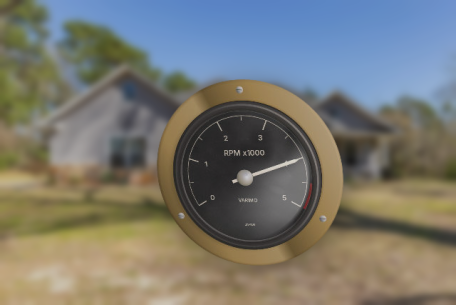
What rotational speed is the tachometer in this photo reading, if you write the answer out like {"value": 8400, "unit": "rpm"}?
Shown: {"value": 4000, "unit": "rpm"}
